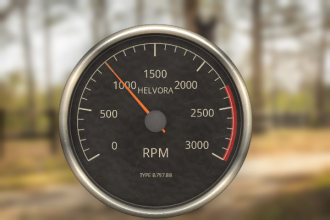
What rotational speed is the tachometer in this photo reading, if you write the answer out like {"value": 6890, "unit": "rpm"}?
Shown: {"value": 1000, "unit": "rpm"}
